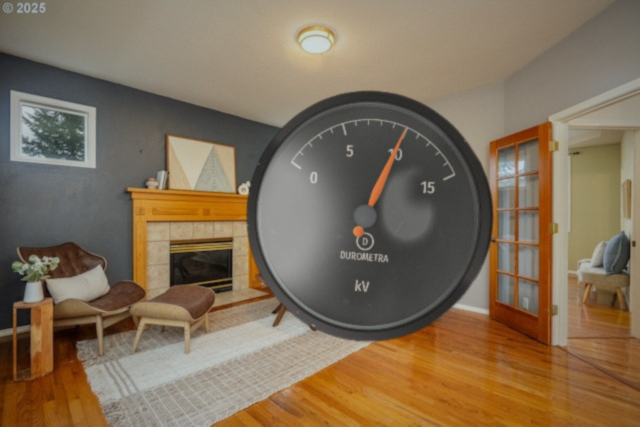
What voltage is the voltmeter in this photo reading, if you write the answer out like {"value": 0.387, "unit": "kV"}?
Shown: {"value": 10, "unit": "kV"}
